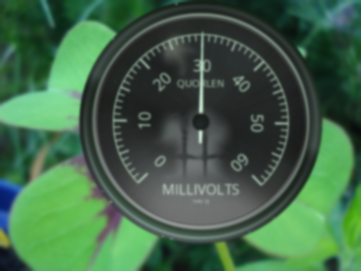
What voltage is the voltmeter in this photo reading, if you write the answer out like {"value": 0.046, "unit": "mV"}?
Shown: {"value": 30, "unit": "mV"}
